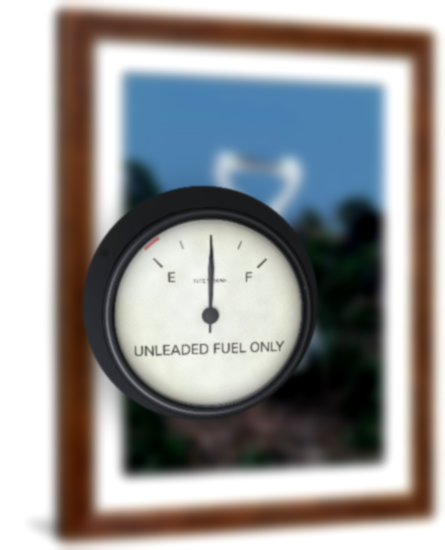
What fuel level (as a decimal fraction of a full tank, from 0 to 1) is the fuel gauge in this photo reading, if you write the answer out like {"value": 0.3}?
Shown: {"value": 0.5}
